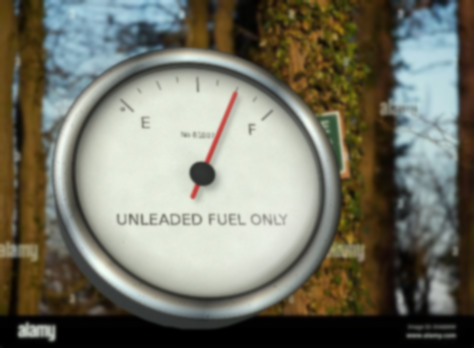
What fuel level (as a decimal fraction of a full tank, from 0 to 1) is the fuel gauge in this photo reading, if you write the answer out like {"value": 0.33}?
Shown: {"value": 0.75}
